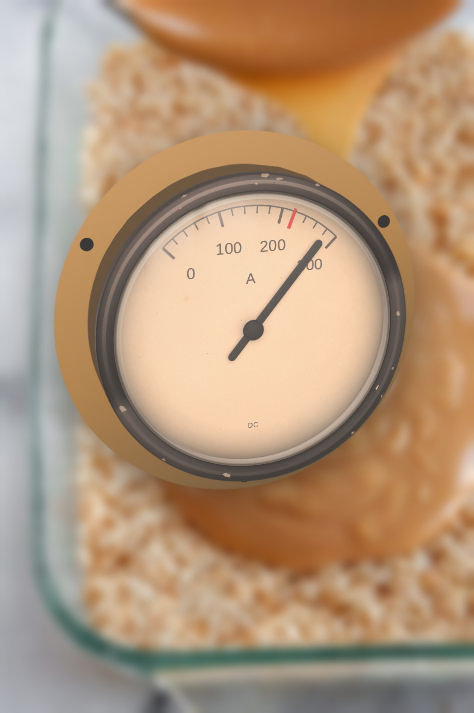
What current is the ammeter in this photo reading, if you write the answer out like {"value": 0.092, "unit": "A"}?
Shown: {"value": 280, "unit": "A"}
